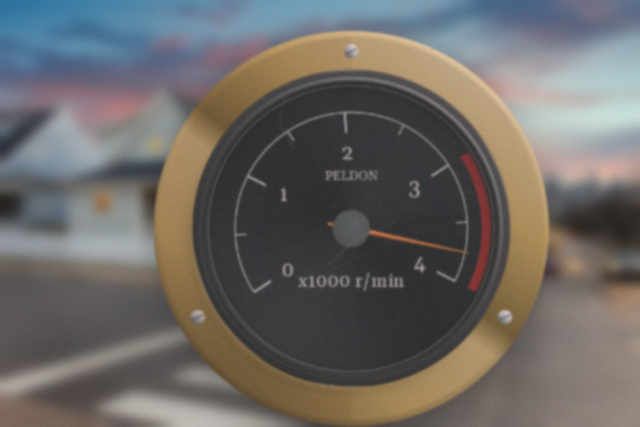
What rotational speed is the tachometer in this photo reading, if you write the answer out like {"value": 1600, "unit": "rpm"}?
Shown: {"value": 3750, "unit": "rpm"}
